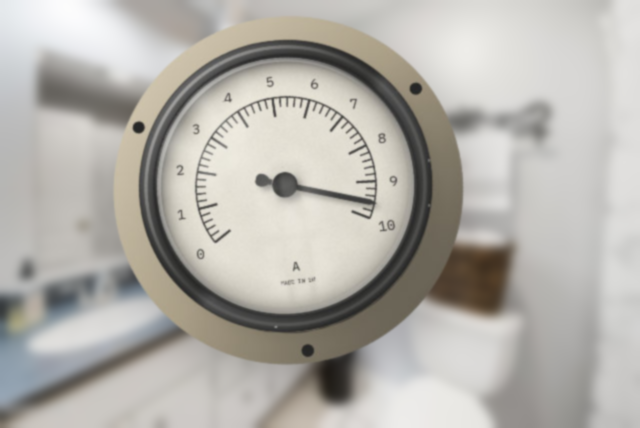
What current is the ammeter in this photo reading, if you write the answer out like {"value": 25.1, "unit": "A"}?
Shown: {"value": 9.6, "unit": "A"}
